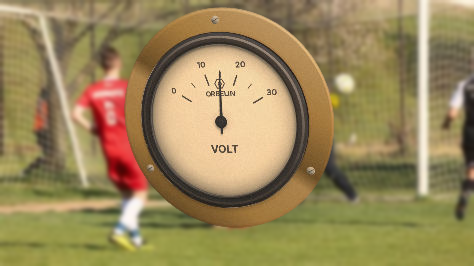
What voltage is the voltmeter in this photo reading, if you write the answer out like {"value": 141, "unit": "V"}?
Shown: {"value": 15, "unit": "V"}
